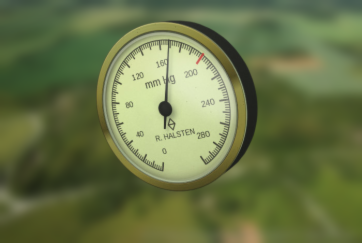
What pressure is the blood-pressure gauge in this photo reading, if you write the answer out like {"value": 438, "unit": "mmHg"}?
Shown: {"value": 170, "unit": "mmHg"}
